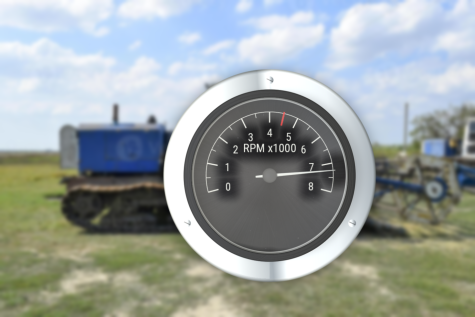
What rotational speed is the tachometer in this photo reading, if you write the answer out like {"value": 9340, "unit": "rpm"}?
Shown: {"value": 7250, "unit": "rpm"}
